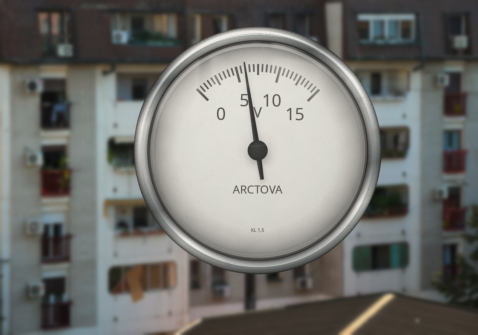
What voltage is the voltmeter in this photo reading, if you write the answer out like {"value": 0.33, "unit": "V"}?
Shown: {"value": 6, "unit": "V"}
